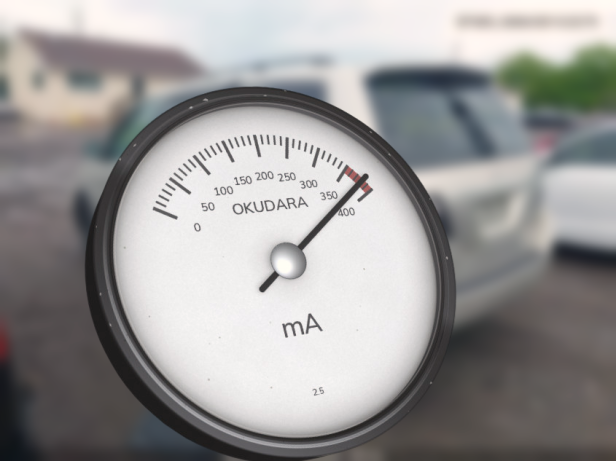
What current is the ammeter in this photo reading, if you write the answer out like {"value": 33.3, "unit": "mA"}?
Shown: {"value": 380, "unit": "mA"}
